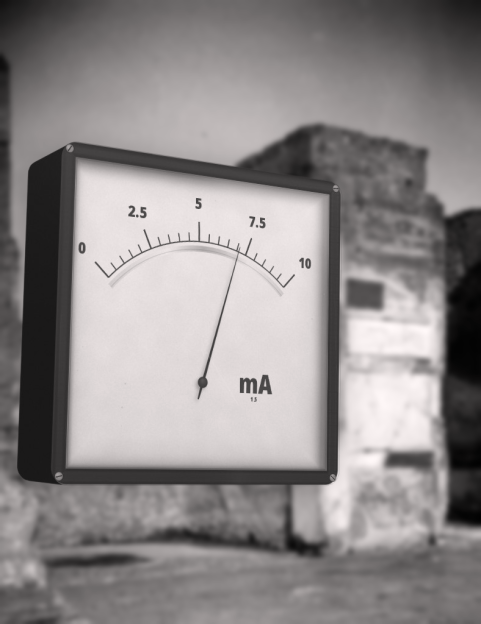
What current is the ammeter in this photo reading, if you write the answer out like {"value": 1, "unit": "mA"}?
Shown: {"value": 7, "unit": "mA"}
